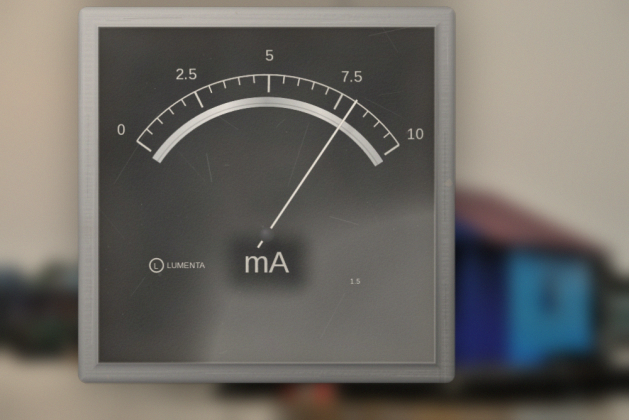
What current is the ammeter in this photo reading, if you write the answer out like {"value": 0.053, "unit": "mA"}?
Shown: {"value": 8, "unit": "mA"}
